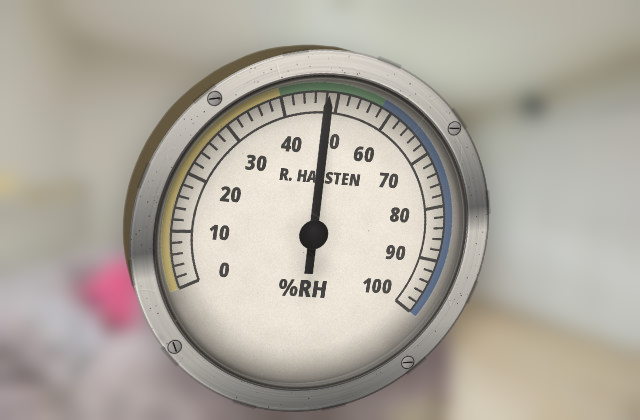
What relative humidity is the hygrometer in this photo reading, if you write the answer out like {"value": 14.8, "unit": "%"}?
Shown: {"value": 48, "unit": "%"}
